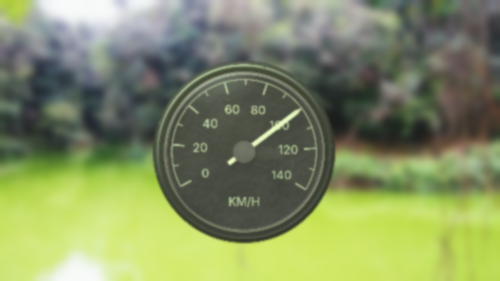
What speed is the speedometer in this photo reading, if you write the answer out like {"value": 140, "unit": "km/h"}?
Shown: {"value": 100, "unit": "km/h"}
